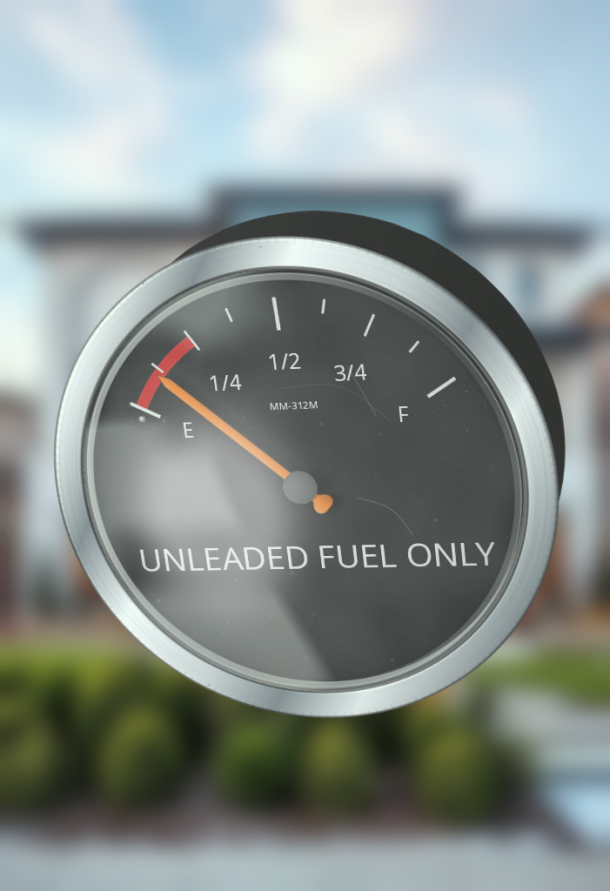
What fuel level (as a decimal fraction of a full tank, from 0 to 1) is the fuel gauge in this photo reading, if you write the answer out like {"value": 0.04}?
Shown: {"value": 0.125}
